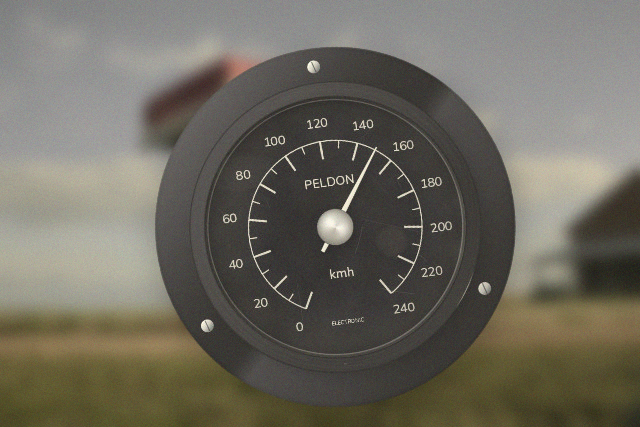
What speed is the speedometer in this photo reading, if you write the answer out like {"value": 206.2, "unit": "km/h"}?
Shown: {"value": 150, "unit": "km/h"}
